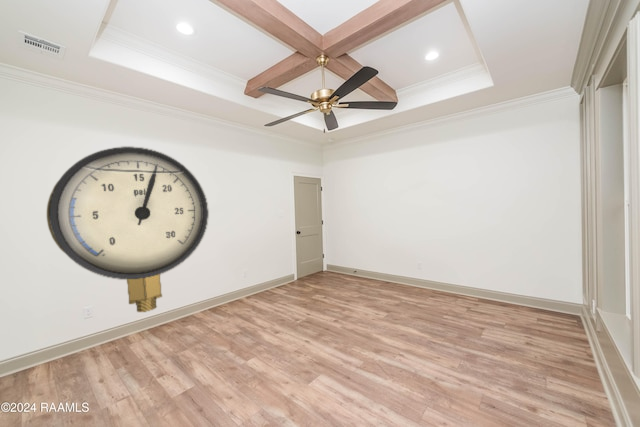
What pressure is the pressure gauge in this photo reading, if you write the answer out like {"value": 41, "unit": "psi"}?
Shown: {"value": 17, "unit": "psi"}
